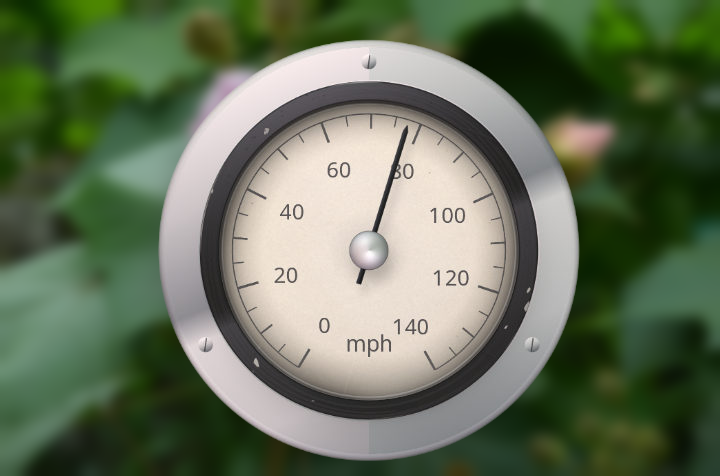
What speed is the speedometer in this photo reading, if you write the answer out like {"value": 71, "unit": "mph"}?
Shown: {"value": 77.5, "unit": "mph"}
